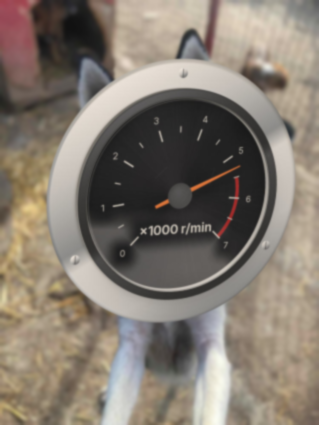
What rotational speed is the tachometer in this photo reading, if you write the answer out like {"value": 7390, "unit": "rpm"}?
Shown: {"value": 5250, "unit": "rpm"}
